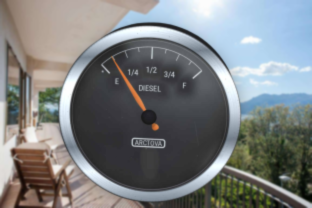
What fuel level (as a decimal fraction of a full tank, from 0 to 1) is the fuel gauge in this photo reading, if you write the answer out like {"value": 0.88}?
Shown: {"value": 0.125}
